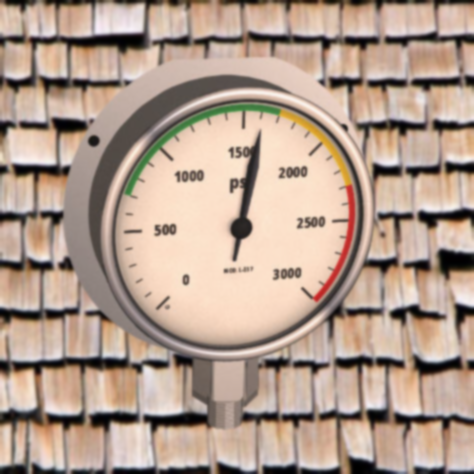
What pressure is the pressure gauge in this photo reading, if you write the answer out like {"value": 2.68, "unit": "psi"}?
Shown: {"value": 1600, "unit": "psi"}
